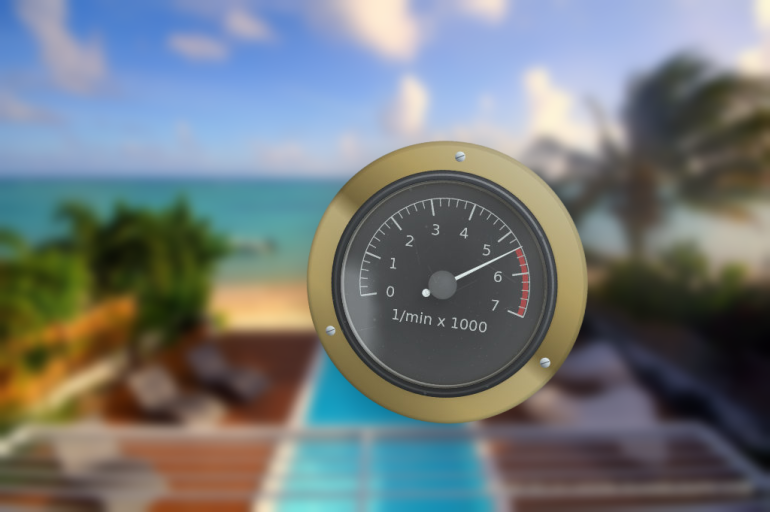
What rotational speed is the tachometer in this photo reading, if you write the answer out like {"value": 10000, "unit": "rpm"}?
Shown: {"value": 5400, "unit": "rpm"}
